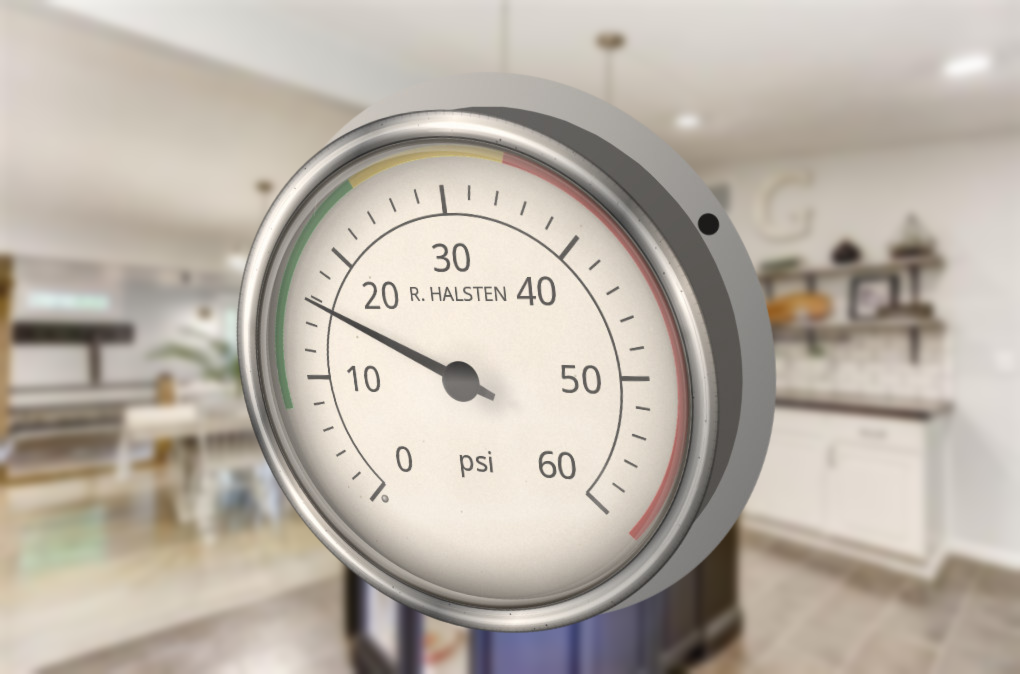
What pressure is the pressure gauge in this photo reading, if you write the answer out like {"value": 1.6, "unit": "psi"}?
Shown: {"value": 16, "unit": "psi"}
